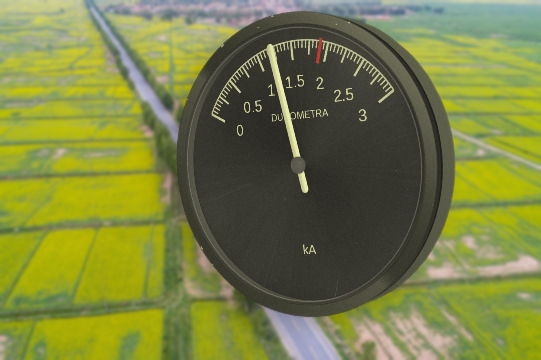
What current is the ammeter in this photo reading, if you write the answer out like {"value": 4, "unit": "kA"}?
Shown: {"value": 1.25, "unit": "kA"}
